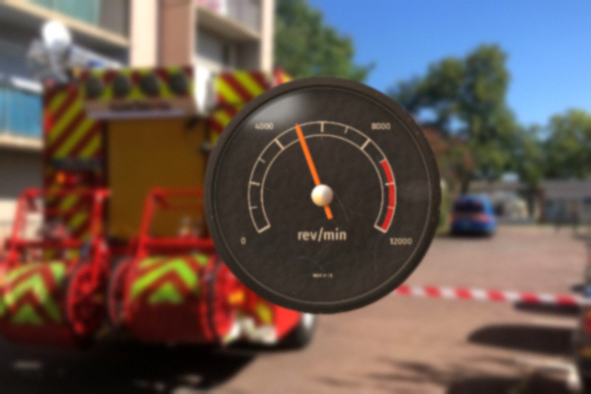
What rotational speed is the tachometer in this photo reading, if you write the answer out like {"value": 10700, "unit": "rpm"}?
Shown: {"value": 5000, "unit": "rpm"}
